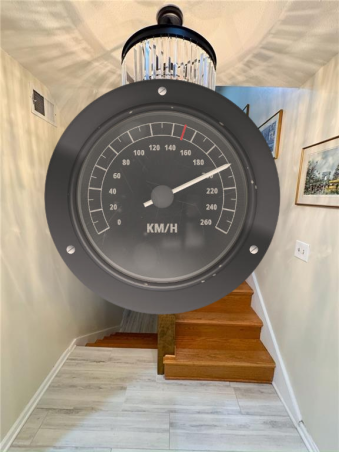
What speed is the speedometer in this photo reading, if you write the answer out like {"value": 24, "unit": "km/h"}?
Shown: {"value": 200, "unit": "km/h"}
